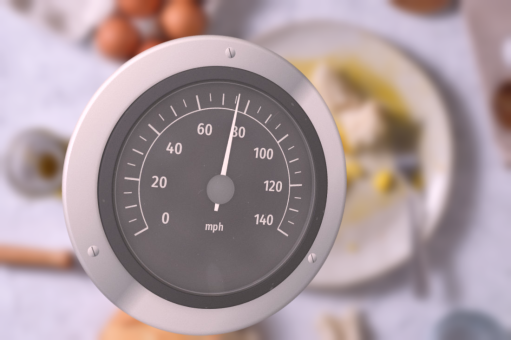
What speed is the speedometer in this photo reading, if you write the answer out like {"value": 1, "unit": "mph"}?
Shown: {"value": 75, "unit": "mph"}
